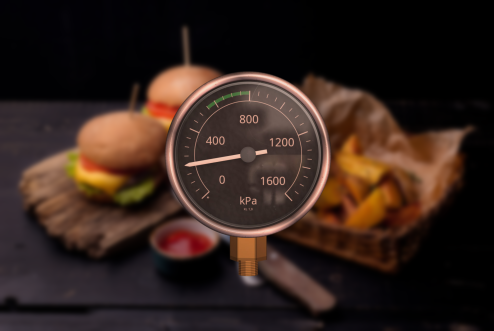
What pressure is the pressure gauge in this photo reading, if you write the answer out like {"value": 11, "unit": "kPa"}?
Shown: {"value": 200, "unit": "kPa"}
